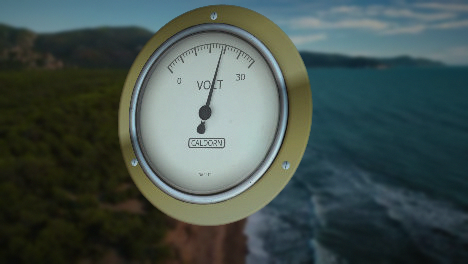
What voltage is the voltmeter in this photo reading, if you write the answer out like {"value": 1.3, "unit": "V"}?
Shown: {"value": 20, "unit": "V"}
